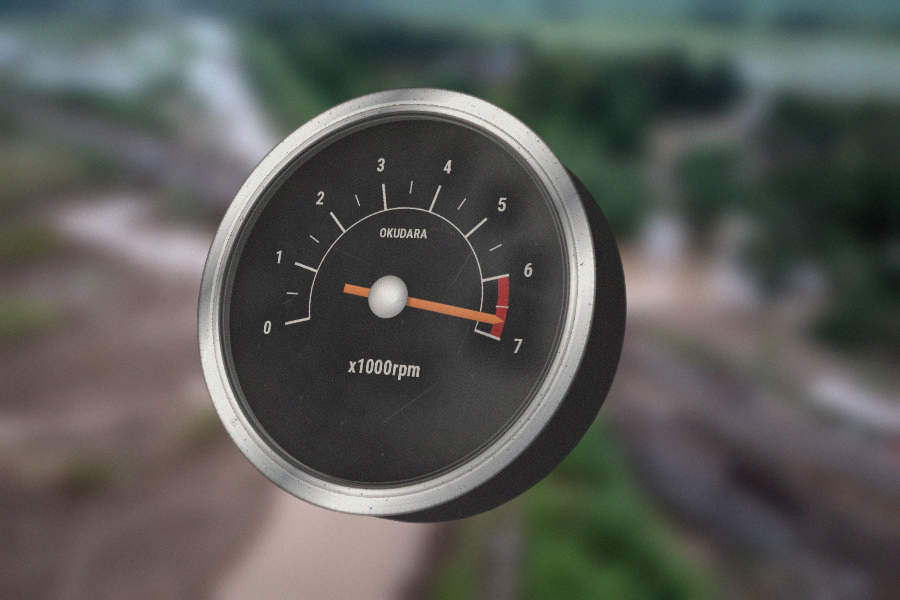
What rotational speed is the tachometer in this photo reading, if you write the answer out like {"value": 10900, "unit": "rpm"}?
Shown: {"value": 6750, "unit": "rpm"}
